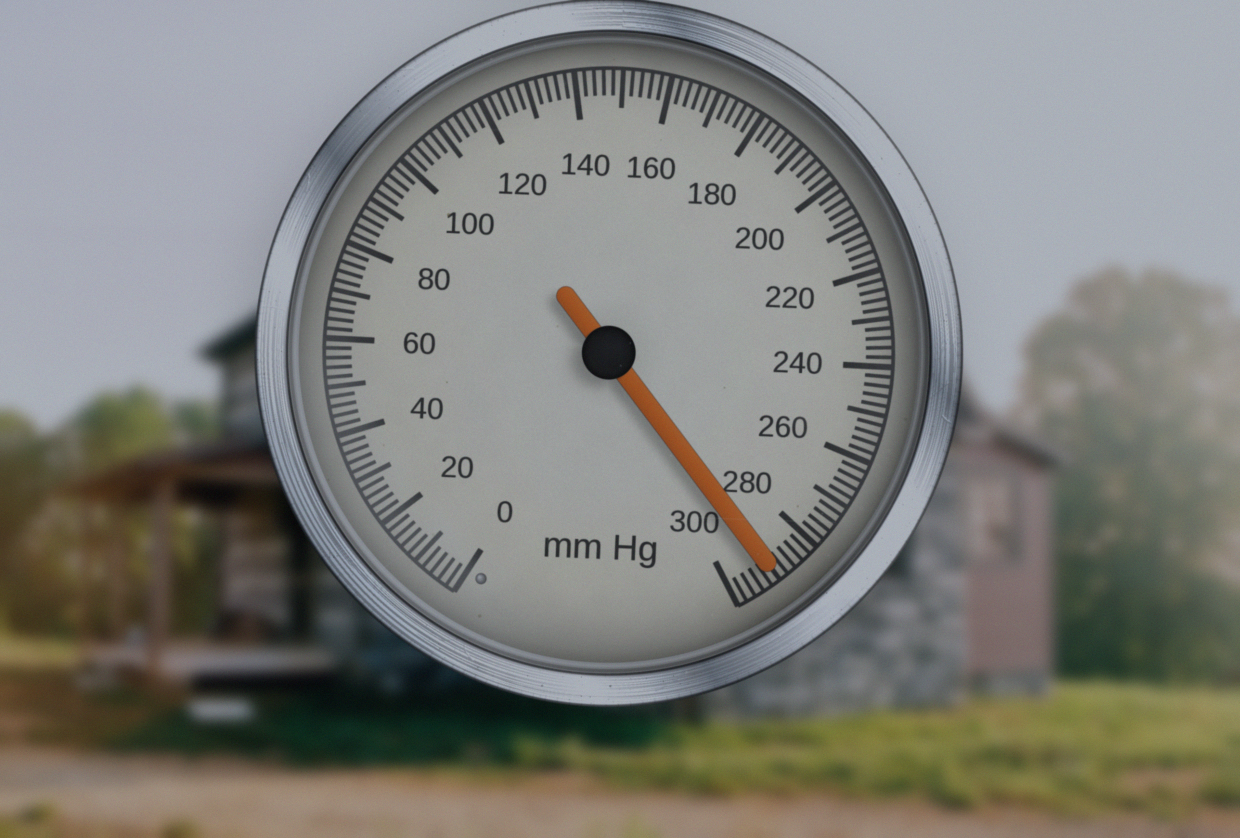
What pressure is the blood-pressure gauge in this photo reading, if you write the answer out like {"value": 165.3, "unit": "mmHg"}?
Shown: {"value": 290, "unit": "mmHg"}
